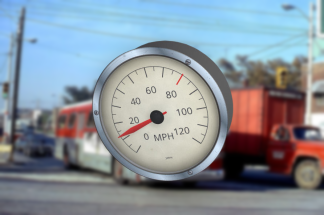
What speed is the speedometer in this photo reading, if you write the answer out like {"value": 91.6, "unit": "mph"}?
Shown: {"value": 12.5, "unit": "mph"}
